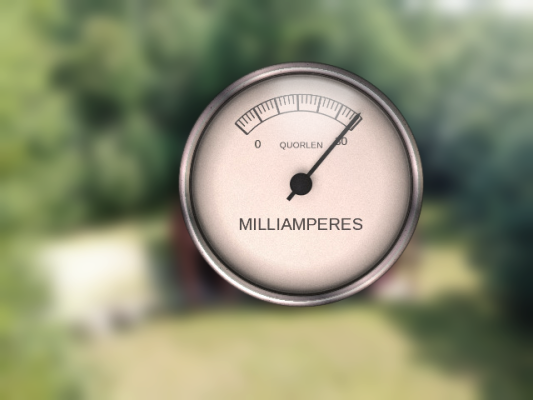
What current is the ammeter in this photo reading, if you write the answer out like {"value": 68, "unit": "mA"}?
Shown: {"value": 29, "unit": "mA"}
